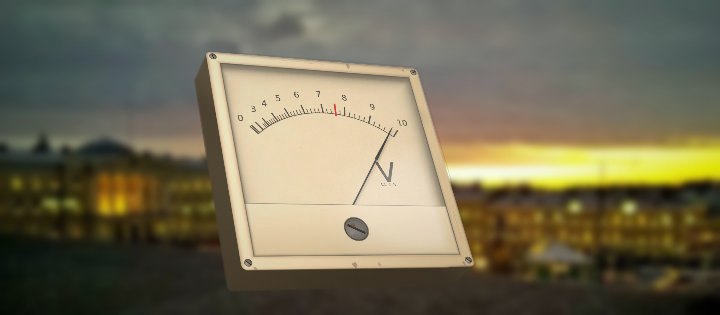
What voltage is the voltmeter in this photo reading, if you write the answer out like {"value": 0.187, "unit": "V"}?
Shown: {"value": 9.8, "unit": "V"}
